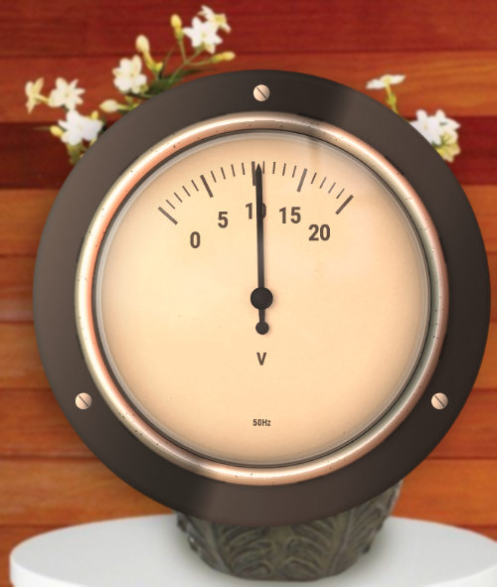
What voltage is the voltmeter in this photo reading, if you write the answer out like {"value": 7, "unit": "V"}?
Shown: {"value": 10.5, "unit": "V"}
